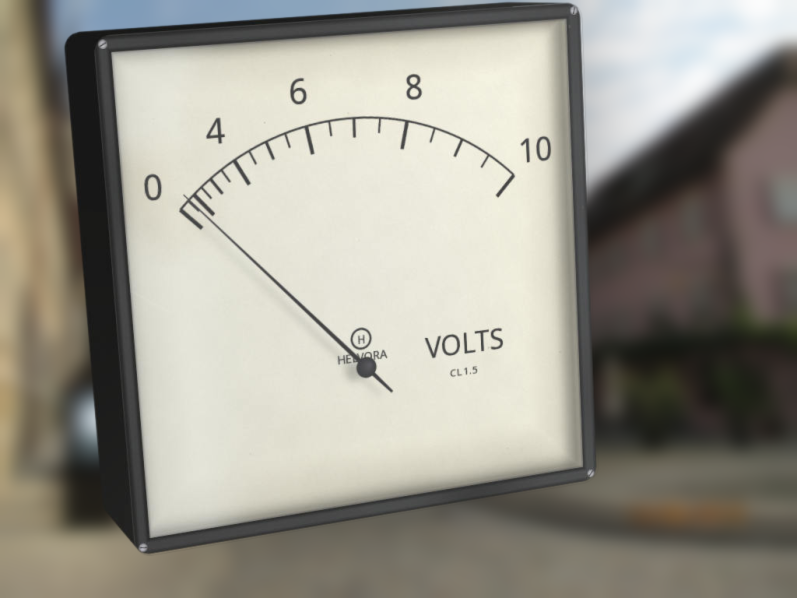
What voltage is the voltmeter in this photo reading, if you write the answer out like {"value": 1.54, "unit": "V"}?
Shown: {"value": 1.5, "unit": "V"}
